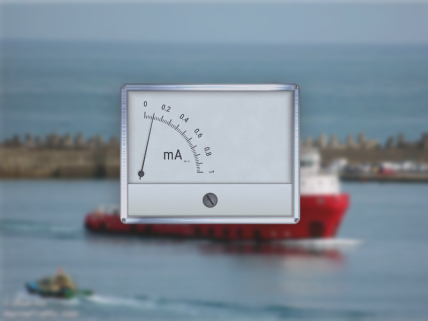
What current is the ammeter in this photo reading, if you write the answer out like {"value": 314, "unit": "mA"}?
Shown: {"value": 0.1, "unit": "mA"}
